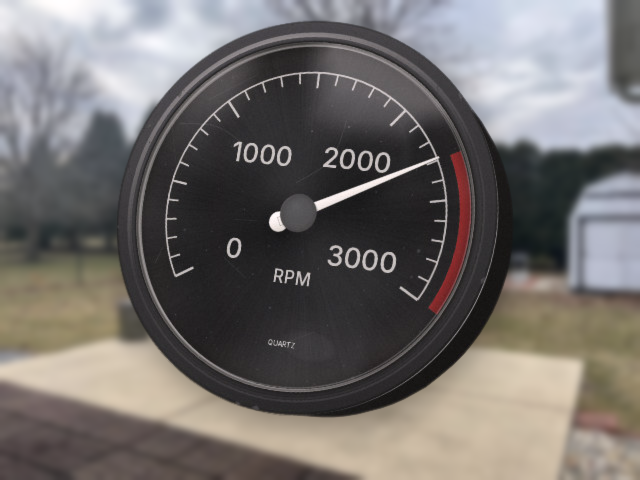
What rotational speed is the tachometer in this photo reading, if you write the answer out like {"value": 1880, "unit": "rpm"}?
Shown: {"value": 2300, "unit": "rpm"}
